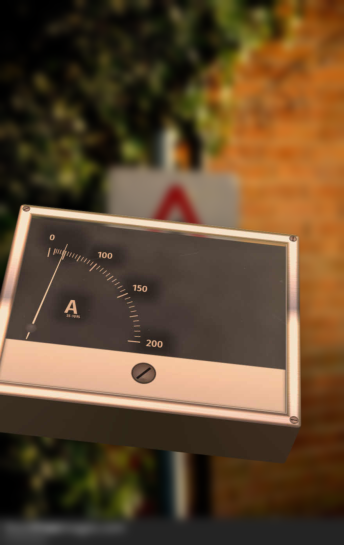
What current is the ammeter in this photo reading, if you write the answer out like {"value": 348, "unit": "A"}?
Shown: {"value": 50, "unit": "A"}
